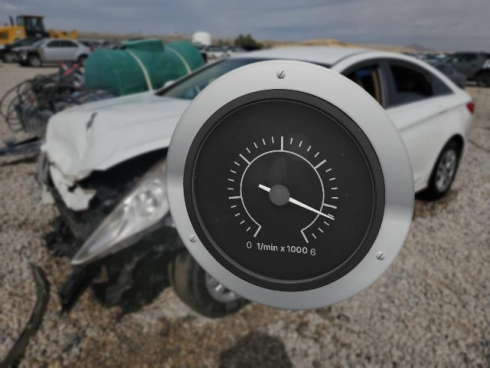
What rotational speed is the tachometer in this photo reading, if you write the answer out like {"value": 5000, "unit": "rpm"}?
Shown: {"value": 5200, "unit": "rpm"}
